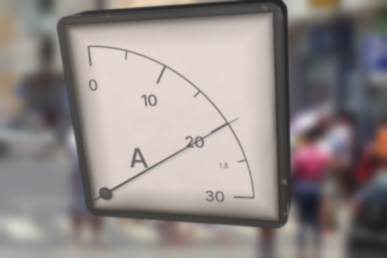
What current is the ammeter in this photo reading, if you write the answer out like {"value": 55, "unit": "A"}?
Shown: {"value": 20, "unit": "A"}
